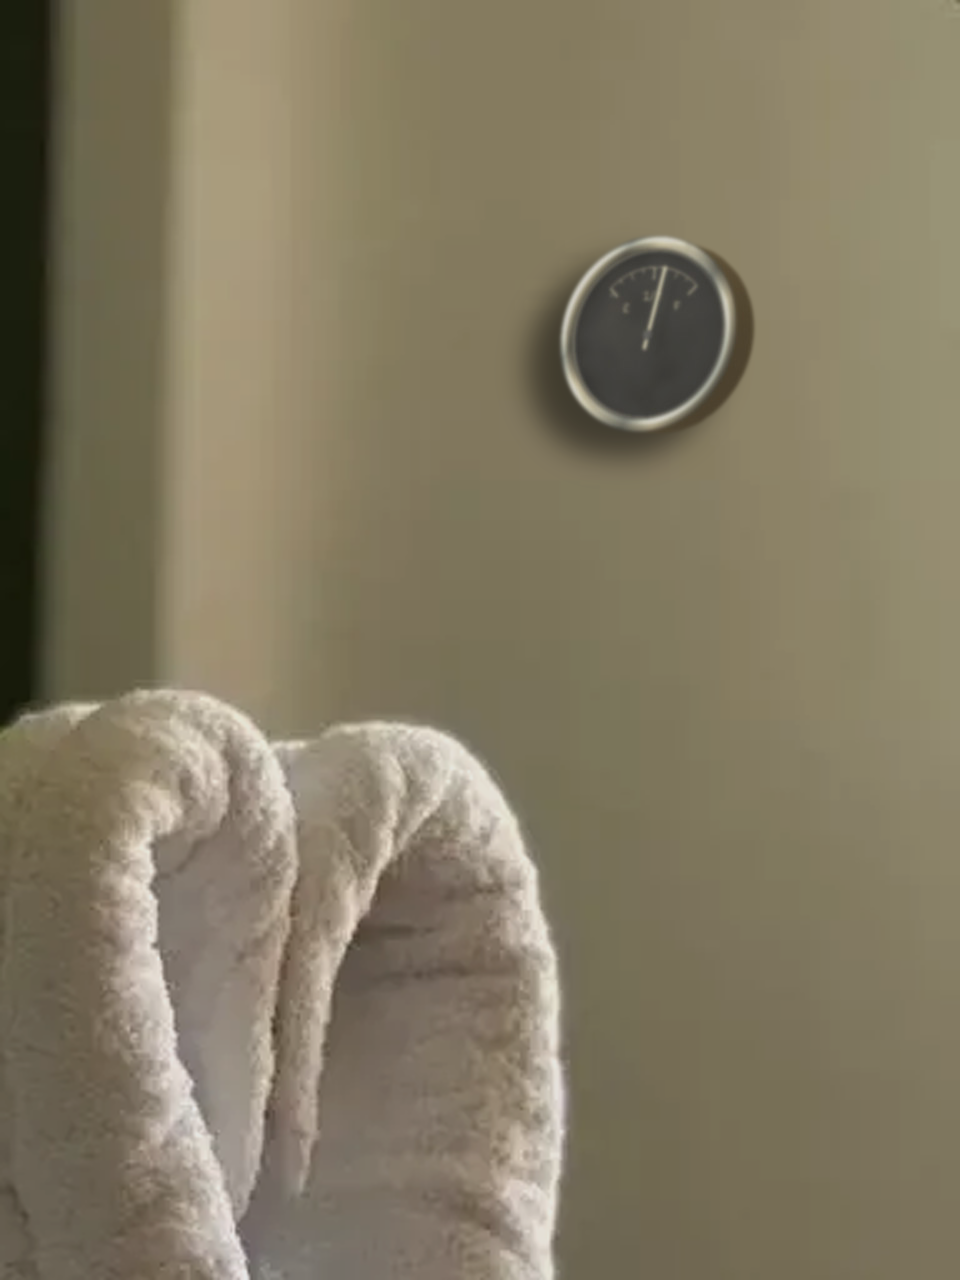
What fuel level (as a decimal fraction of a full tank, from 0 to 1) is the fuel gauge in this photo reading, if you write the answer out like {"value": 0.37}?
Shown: {"value": 0.625}
